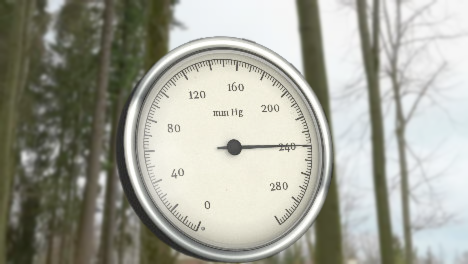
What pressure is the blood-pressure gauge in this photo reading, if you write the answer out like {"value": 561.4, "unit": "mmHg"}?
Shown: {"value": 240, "unit": "mmHg"}
